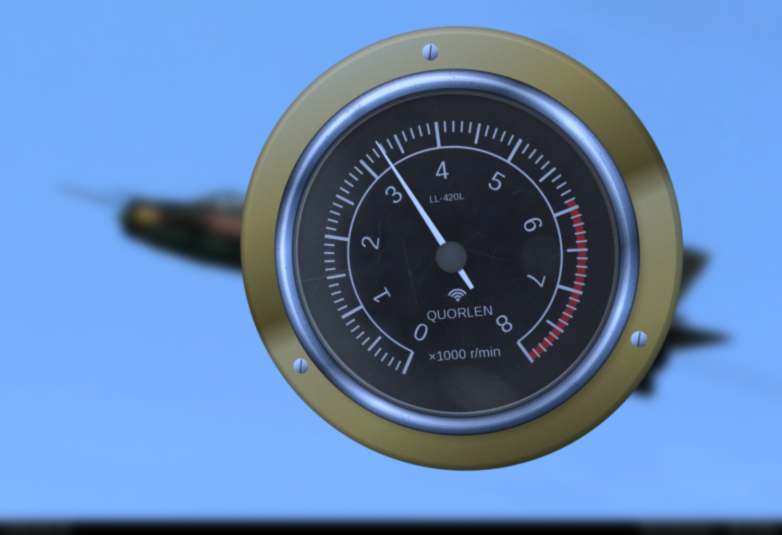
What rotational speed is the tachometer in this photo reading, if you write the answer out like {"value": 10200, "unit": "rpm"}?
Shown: {"value": 3300, "unit": "rpm"}
